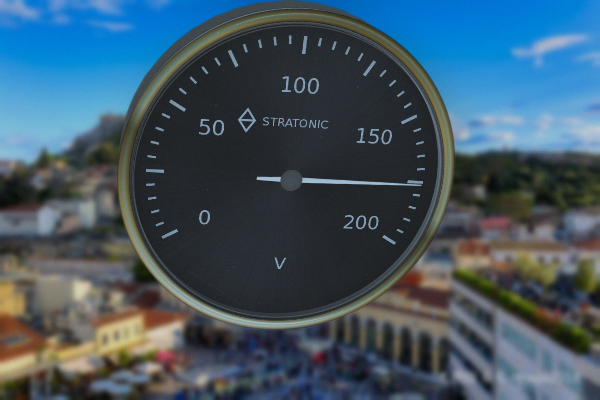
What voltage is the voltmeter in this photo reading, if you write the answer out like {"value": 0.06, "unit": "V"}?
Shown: {"value": 175, "unit": "V"}
